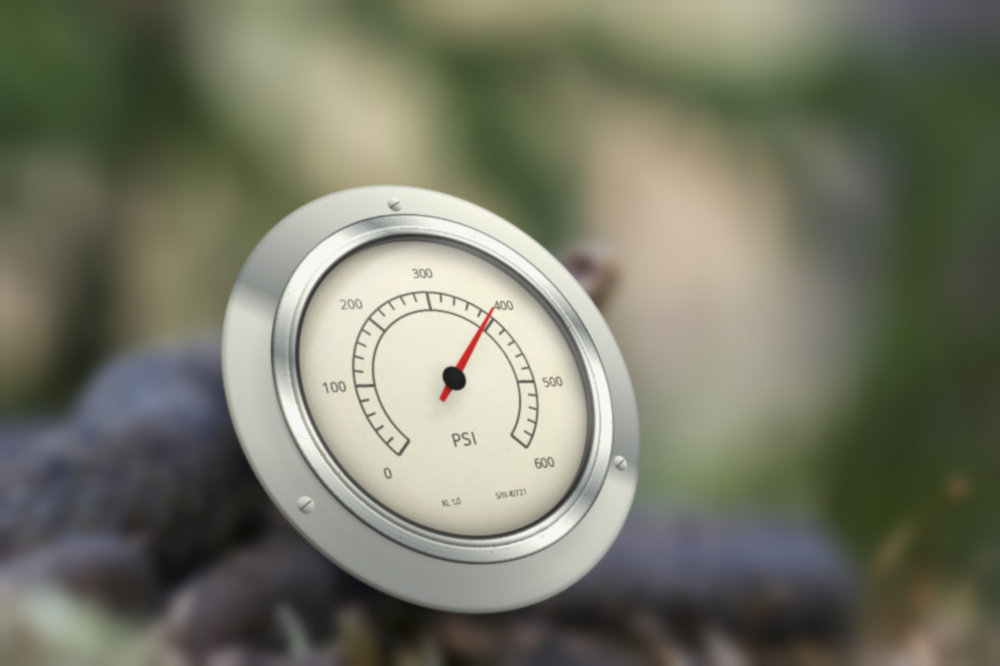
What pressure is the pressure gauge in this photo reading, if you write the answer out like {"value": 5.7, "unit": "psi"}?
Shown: {"value": 390, "unit": "psi"}
